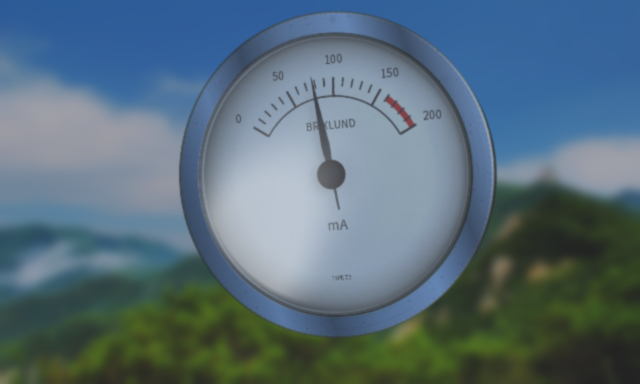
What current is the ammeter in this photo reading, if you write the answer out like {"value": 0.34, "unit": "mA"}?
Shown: {"value": 80, "unit": "mA"}
